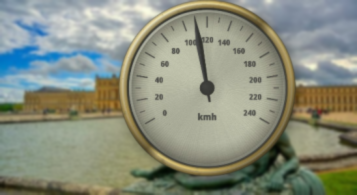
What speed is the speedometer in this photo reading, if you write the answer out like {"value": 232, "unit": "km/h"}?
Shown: {"value": 110, "unit": "km/h"}
